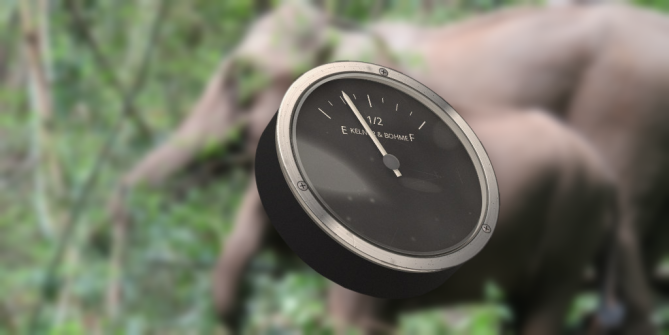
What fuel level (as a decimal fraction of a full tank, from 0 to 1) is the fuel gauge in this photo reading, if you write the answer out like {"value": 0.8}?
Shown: {"value": 0.25}
